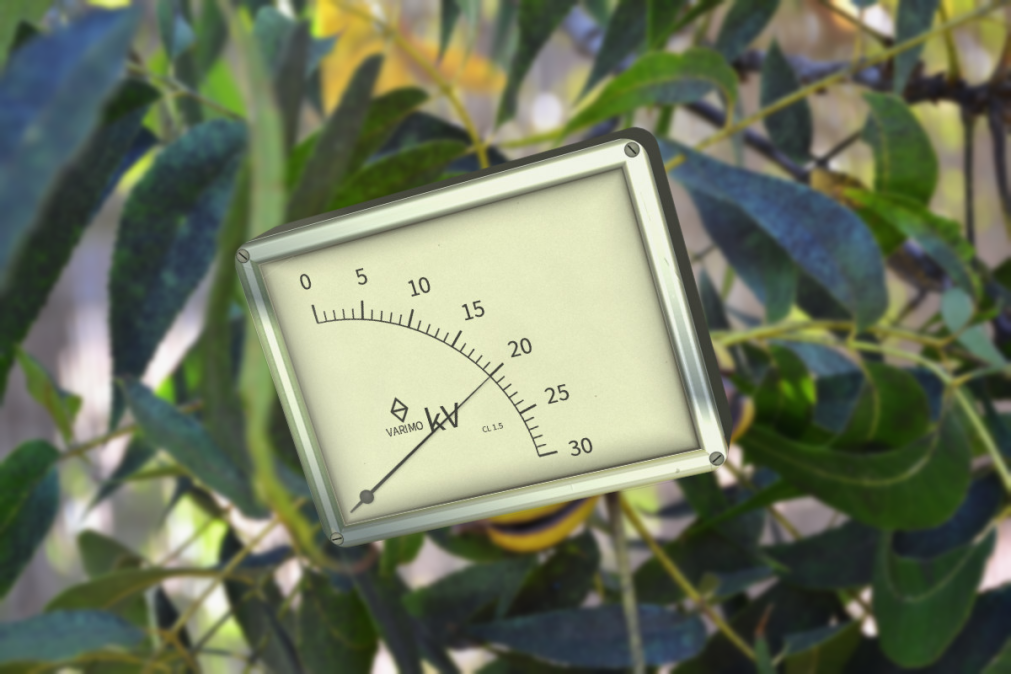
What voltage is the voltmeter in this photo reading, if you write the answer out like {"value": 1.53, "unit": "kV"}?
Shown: {"value": 20, "unit": "kV"}
